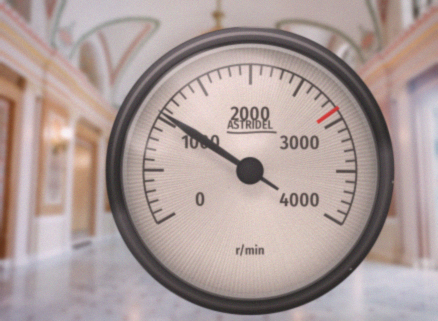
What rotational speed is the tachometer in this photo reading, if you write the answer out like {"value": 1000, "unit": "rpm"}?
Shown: {"value": 1050, "unit": "rpm"}
